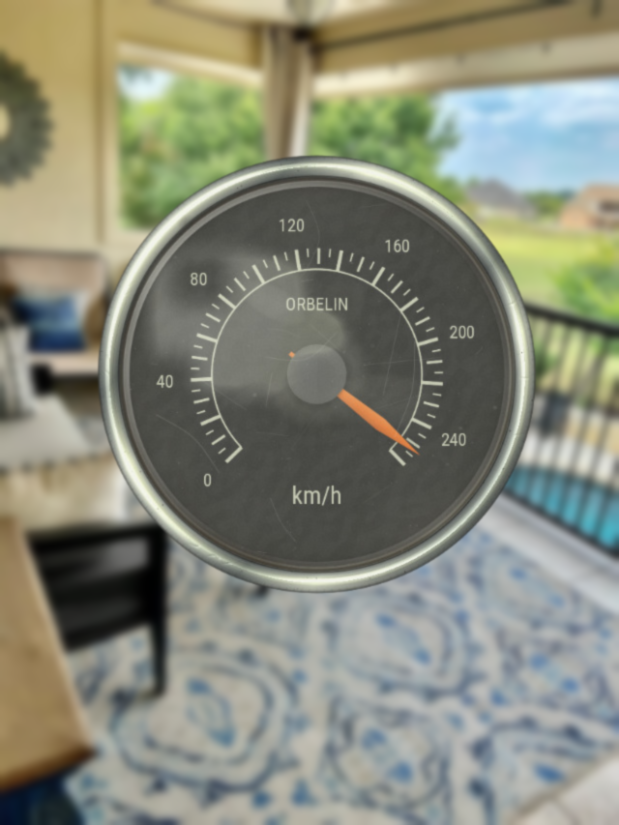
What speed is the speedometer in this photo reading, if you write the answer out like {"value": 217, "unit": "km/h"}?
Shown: {"value": 252.5, "unit": "km/h"}
